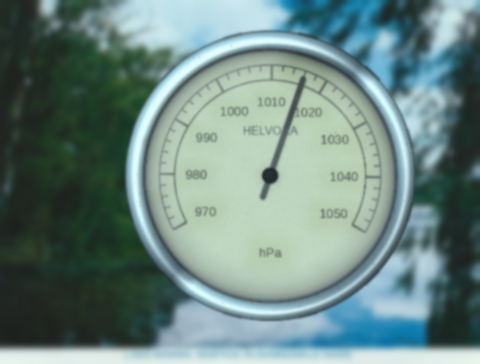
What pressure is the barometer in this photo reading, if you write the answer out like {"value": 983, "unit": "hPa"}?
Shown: {"value": 1016, "unit": "hPa"}
